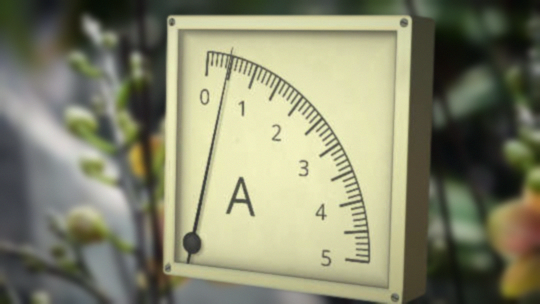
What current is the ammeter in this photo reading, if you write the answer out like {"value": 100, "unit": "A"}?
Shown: {"value": 0.5, "unit": "A"}
